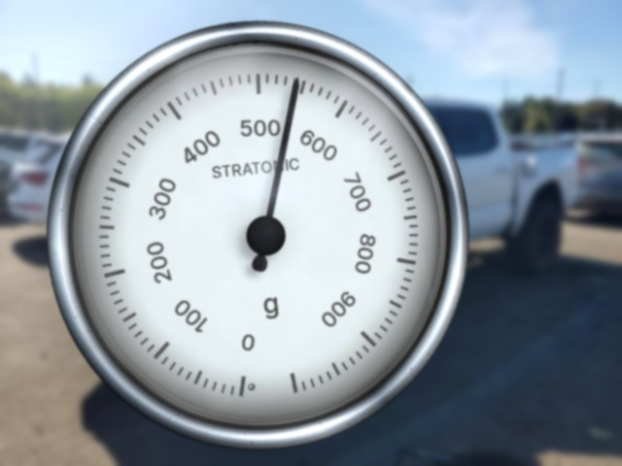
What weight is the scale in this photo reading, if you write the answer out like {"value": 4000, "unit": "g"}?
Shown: {"value": 540, "unit": "g"}
